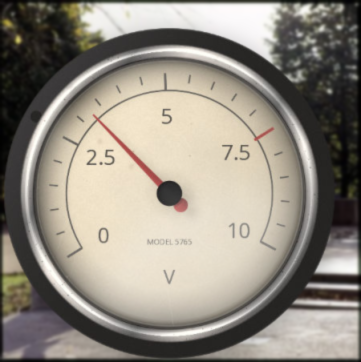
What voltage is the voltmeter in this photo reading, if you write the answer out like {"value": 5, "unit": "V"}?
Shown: {"value": 3.25, "unit": "V"}
